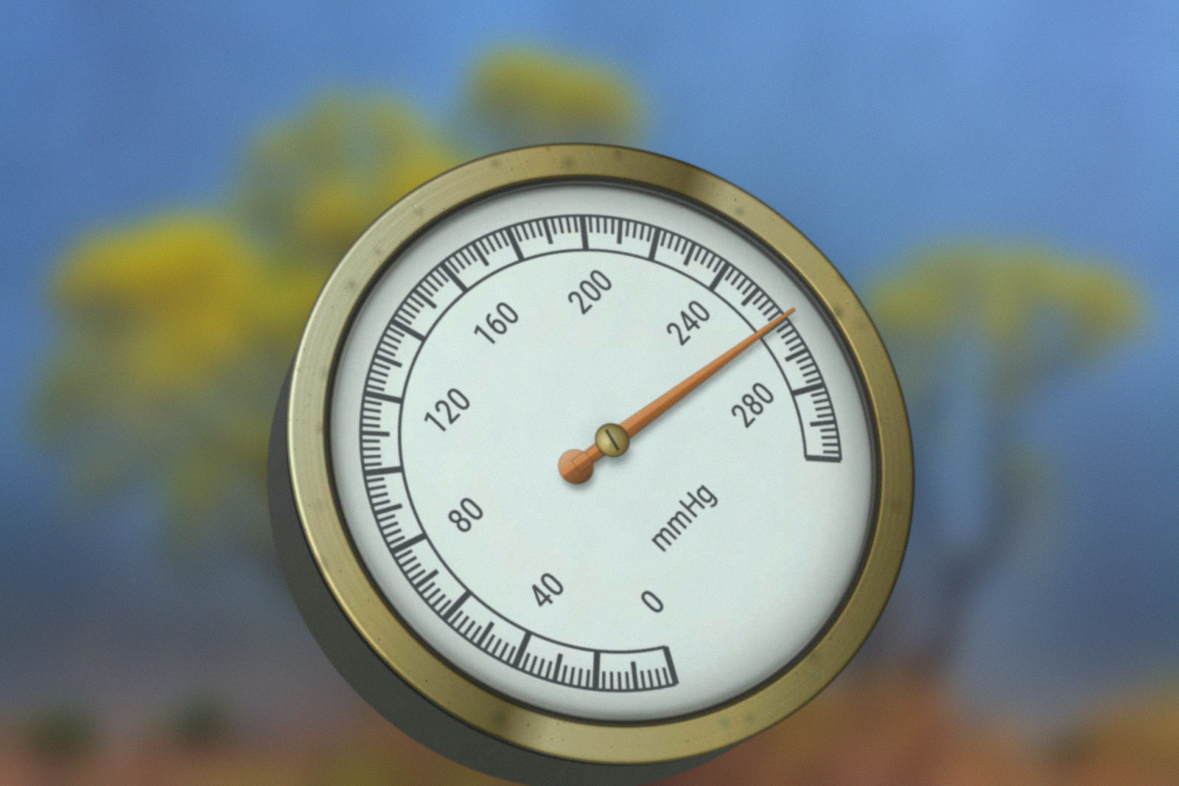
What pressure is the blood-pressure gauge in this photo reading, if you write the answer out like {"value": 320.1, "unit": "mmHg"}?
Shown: {"value": 260, "unit": "mmHg"}
